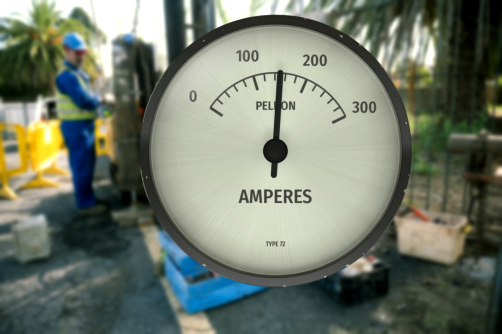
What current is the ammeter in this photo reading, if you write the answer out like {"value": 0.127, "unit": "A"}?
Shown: {"value": 150, "unit": "A"}
